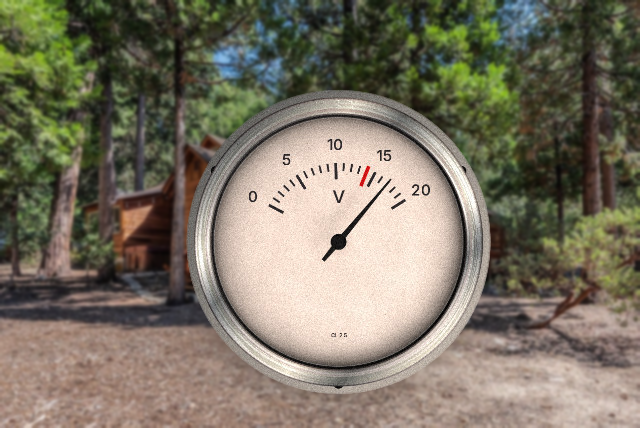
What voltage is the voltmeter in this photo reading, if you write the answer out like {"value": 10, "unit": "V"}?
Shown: {"value": 17, "unit": "V"}
